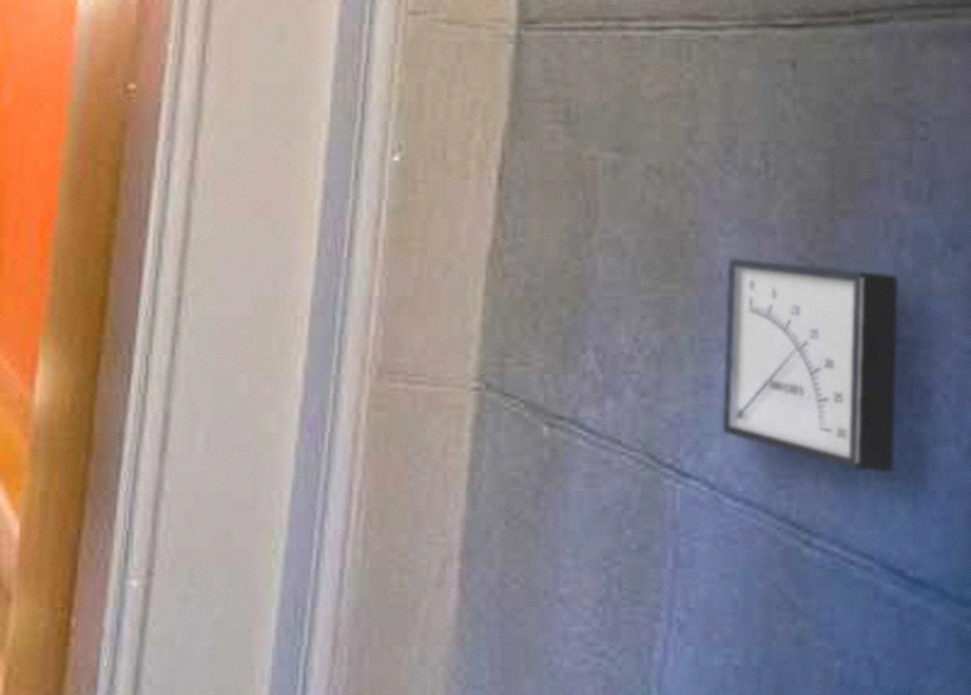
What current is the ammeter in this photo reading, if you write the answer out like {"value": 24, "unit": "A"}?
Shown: {"value": 15, "unit": "A"}
